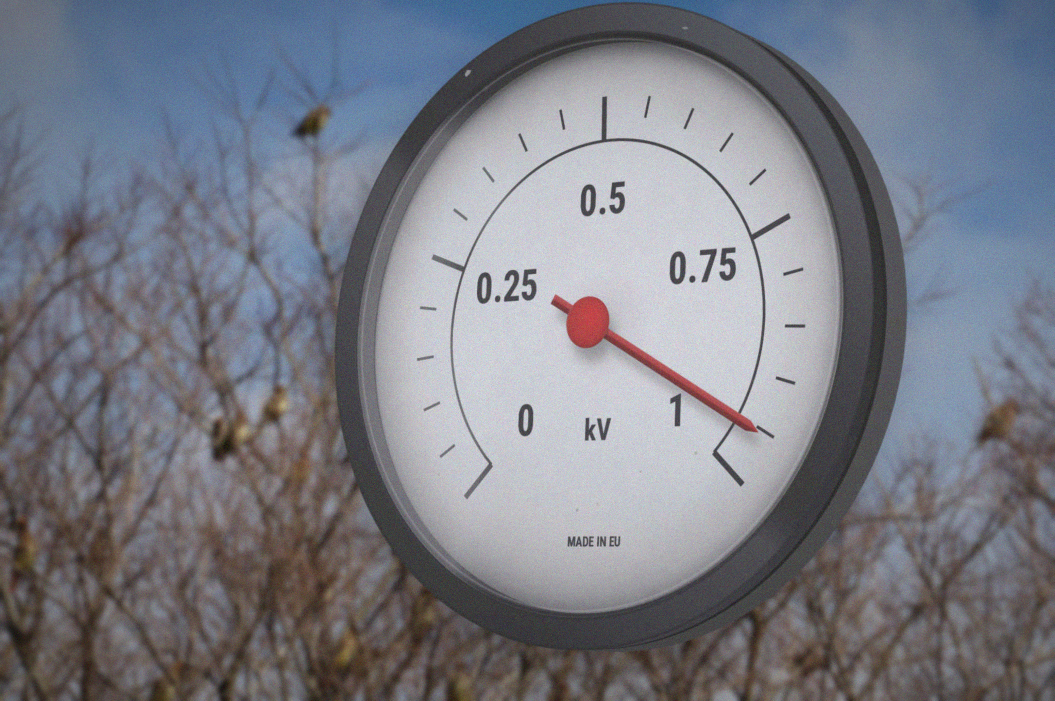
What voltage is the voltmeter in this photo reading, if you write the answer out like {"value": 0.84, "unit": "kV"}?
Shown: {"value": 0.95, "unit": "kV"}
